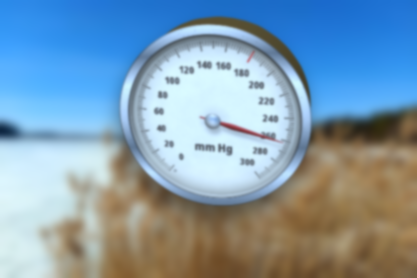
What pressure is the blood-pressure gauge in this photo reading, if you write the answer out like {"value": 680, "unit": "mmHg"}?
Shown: {"value": 260, "unit": "mmHg"}
